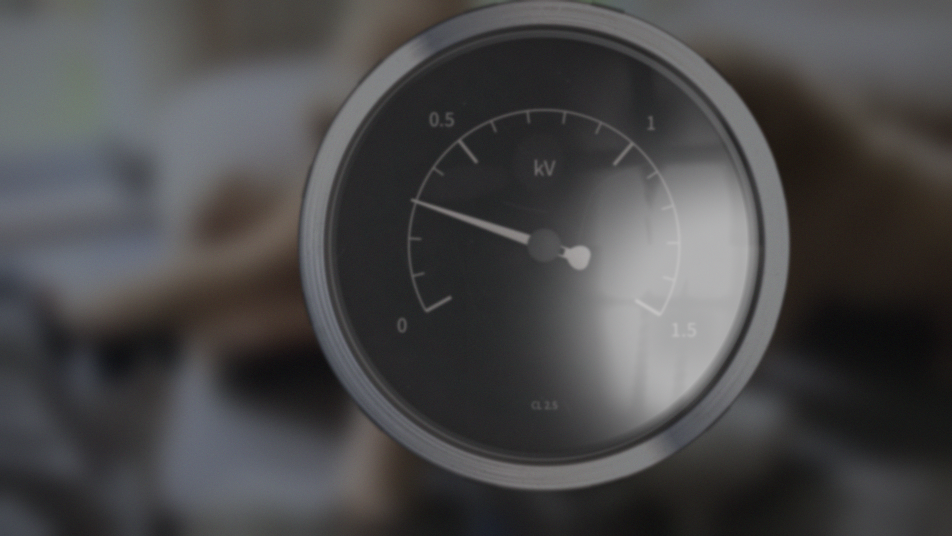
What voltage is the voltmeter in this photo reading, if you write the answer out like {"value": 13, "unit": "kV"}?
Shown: {"value": 0.3, "unit": "kV"}
